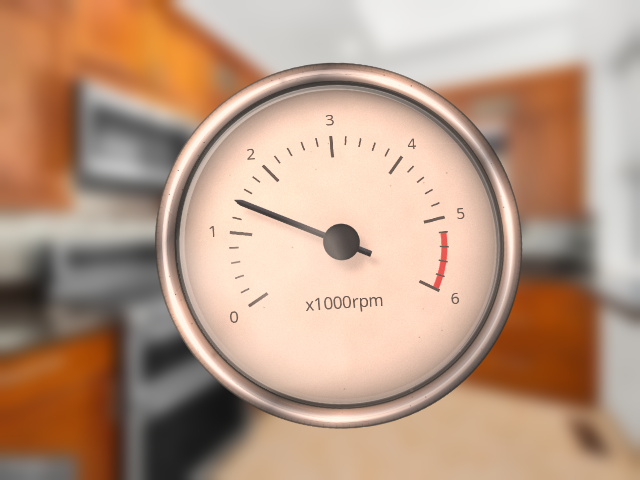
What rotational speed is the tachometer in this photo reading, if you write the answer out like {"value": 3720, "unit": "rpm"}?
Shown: {"value": 1400, "unit": "rpm"}
